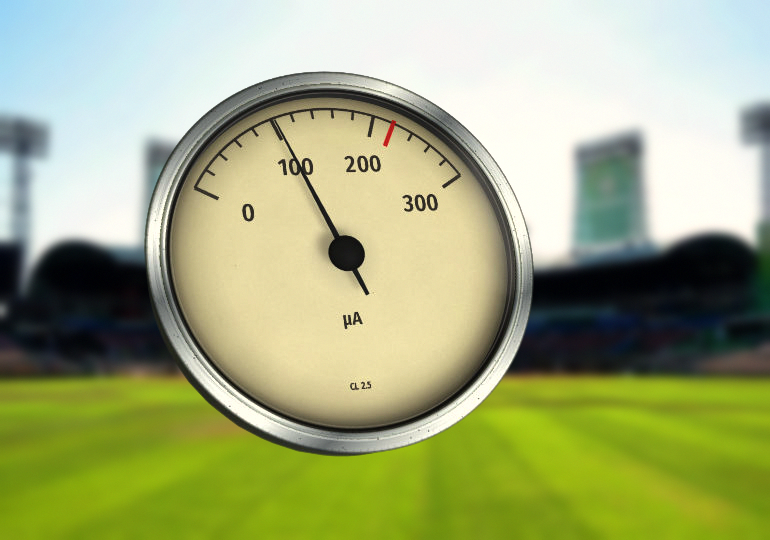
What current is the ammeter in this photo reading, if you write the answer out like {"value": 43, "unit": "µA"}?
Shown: {"value": 100, "unit": "µA"}
